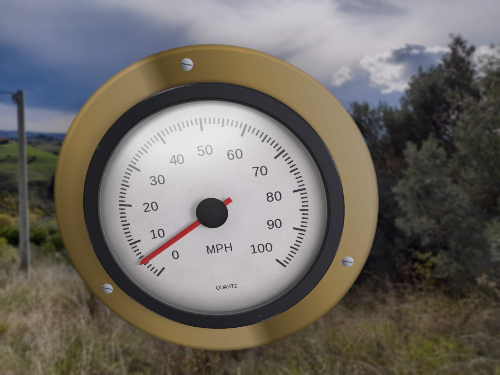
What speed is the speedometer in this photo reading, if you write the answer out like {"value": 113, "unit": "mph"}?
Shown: {"value": 5, "unit": "mph"}
